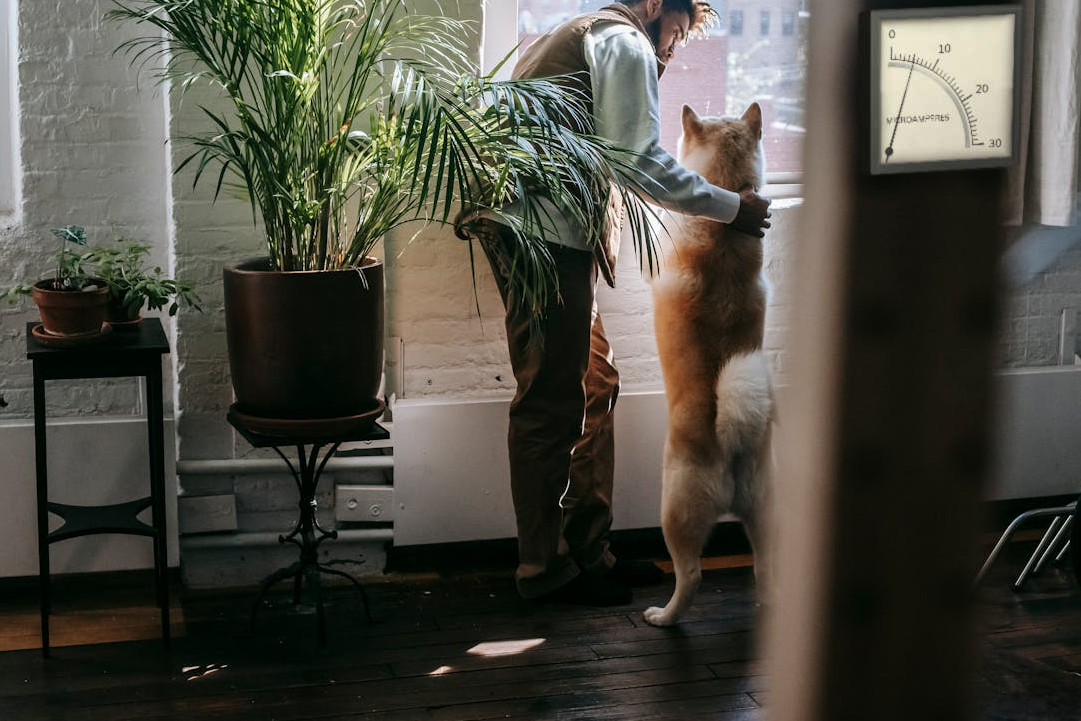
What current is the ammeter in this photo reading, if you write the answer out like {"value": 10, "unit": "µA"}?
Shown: {"value": 5, "unit": "µA"}
